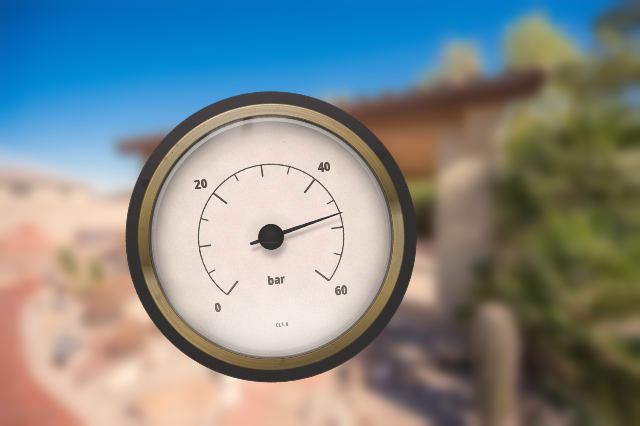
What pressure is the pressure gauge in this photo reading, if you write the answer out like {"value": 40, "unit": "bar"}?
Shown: {"value": 47.5, "unit": "bar"}
